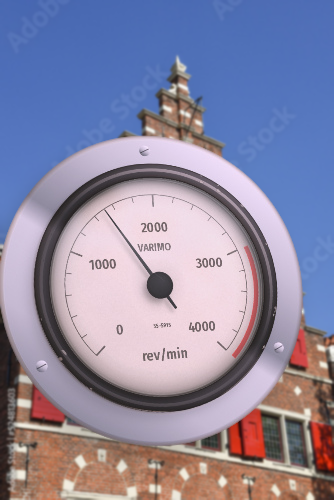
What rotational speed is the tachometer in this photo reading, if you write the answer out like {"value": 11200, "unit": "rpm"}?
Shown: {"value": 1500, "unit": "rpm"}
